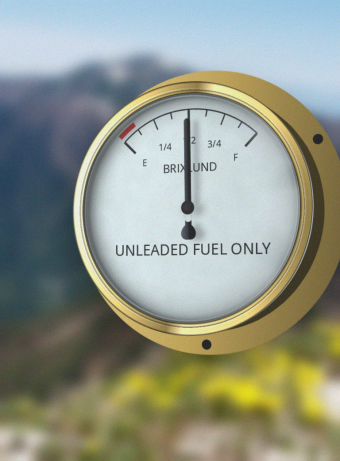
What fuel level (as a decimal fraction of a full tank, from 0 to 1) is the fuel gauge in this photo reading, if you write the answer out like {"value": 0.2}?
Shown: {"value": 0.5}
